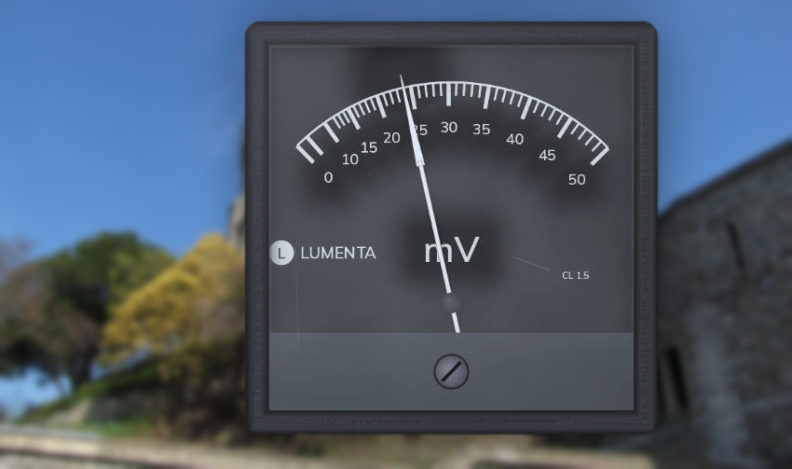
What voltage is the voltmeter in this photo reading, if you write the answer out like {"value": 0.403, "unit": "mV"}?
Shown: {"value": 24, "unit": "mV"}
